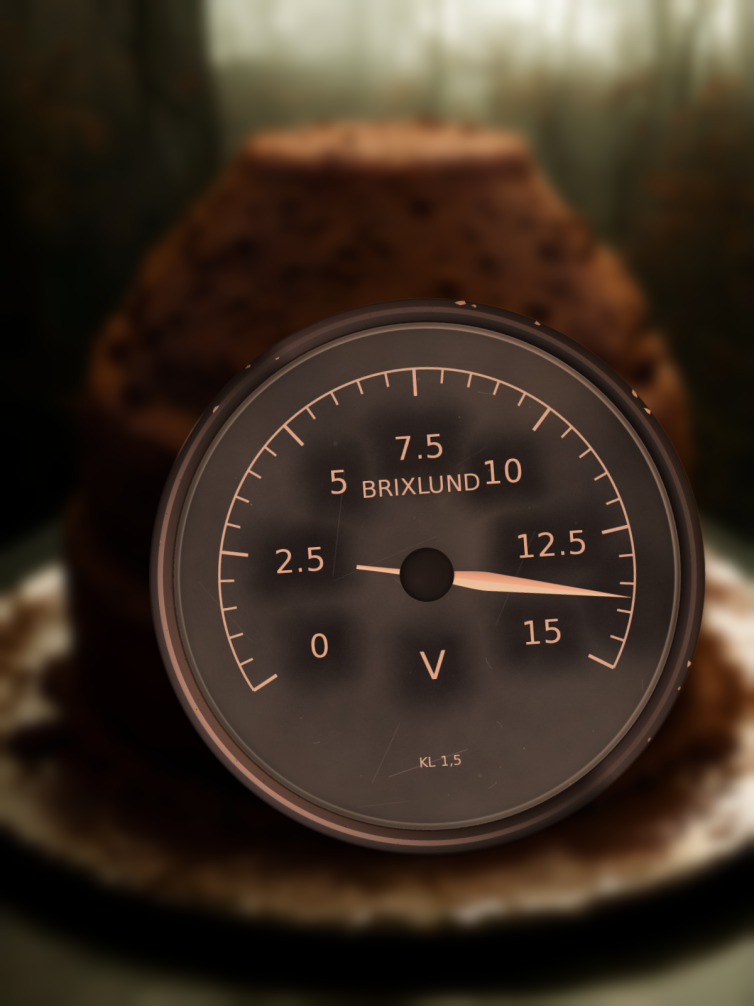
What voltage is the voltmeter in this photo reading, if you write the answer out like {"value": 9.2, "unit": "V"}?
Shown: {"value": 13.75, "unit": "V"}
